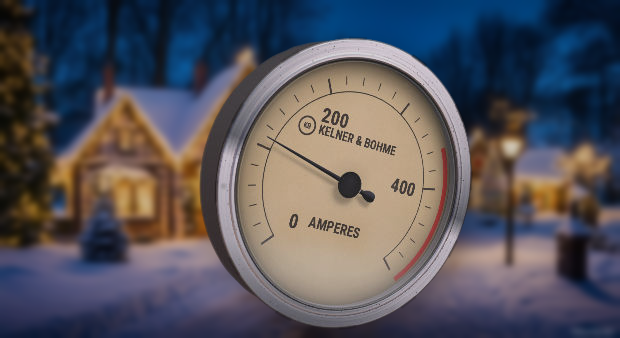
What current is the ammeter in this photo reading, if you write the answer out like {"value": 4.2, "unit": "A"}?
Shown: {"value": 110, "unit": "A"}
